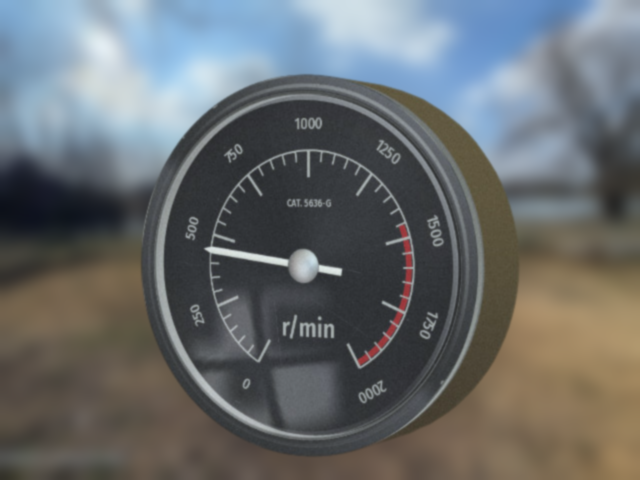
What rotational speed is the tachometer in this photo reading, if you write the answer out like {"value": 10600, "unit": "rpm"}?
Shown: {"value": 450, "unit": "rpm"}
